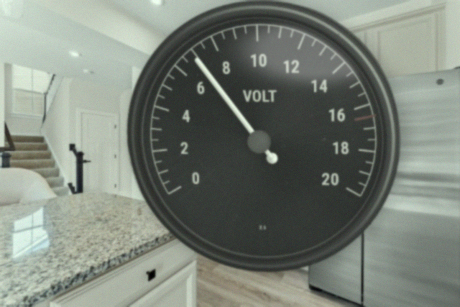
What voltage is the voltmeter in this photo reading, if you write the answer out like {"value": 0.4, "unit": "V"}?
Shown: {"value": 7, "unit": "V"}
